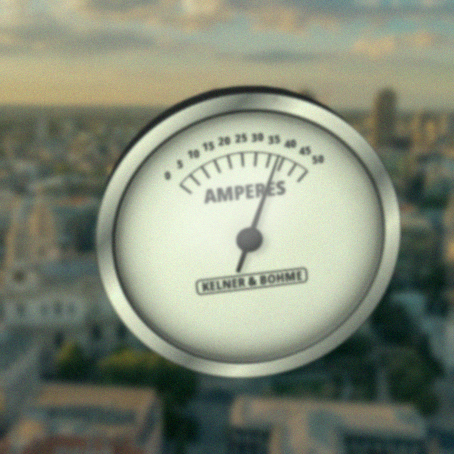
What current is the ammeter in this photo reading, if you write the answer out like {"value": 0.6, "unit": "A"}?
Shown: {"value": 37.5, "unit": "A"}
